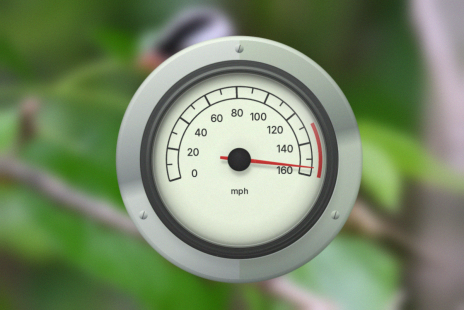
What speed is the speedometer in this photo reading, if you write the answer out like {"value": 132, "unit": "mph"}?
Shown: {"value": 155, "unit": "mph"}
